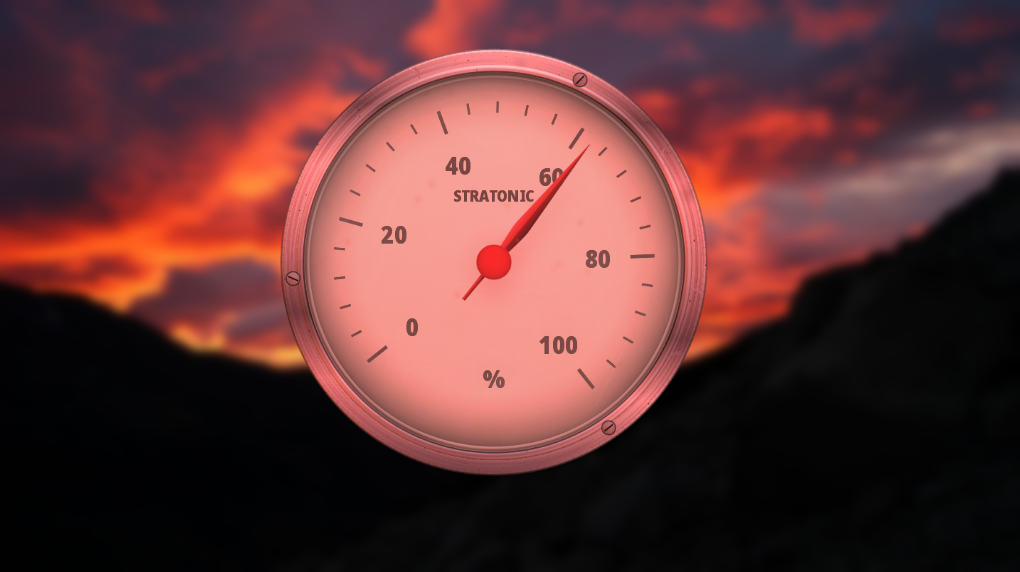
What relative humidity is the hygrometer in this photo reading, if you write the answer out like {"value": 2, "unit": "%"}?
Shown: {"value": 62, "unit": "%"}
